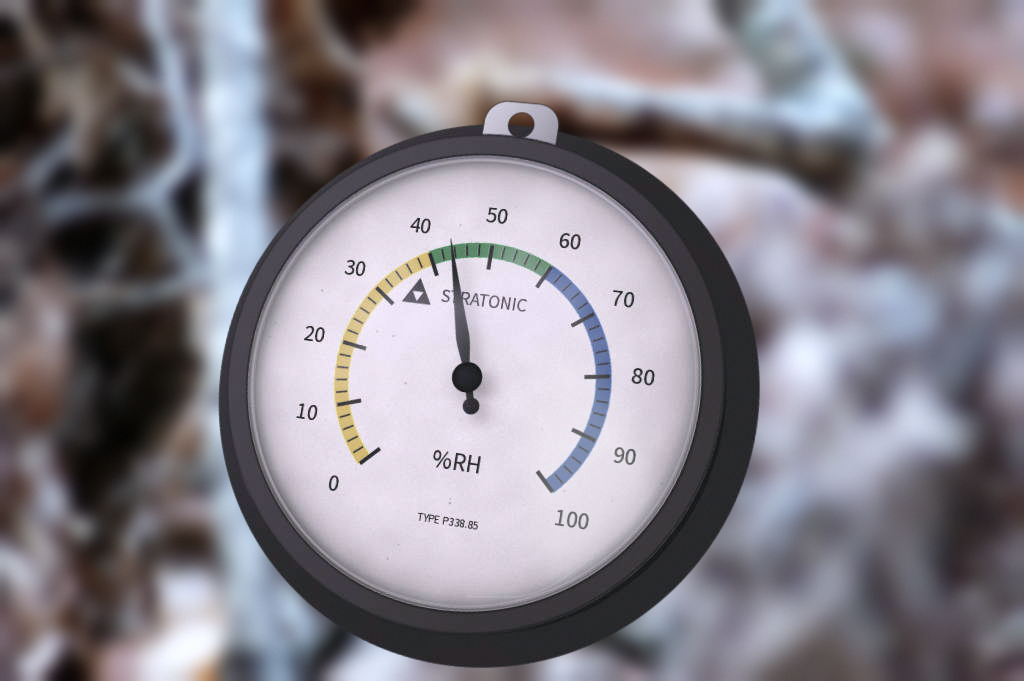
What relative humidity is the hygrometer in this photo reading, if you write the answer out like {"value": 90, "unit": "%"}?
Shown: {"value": 44, "unit": "%"}
